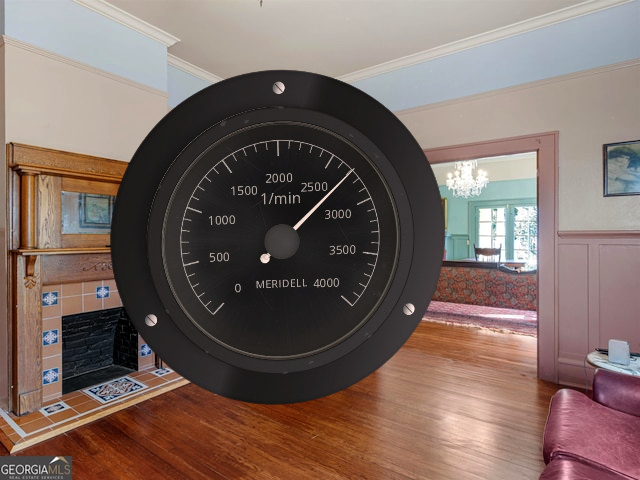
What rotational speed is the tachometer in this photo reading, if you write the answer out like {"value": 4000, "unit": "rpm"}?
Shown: {"value": 2700, "unit": "rpm"}
